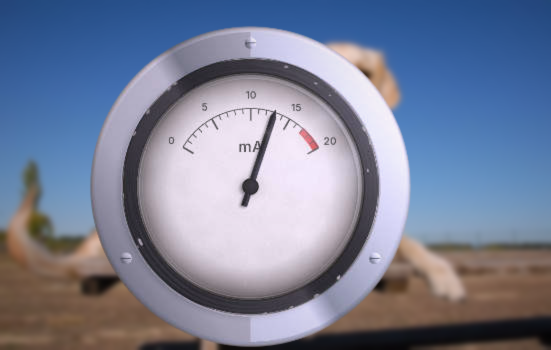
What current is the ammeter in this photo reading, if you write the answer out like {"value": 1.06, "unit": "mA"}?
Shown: {"value": 13, "unit": "mA"}
